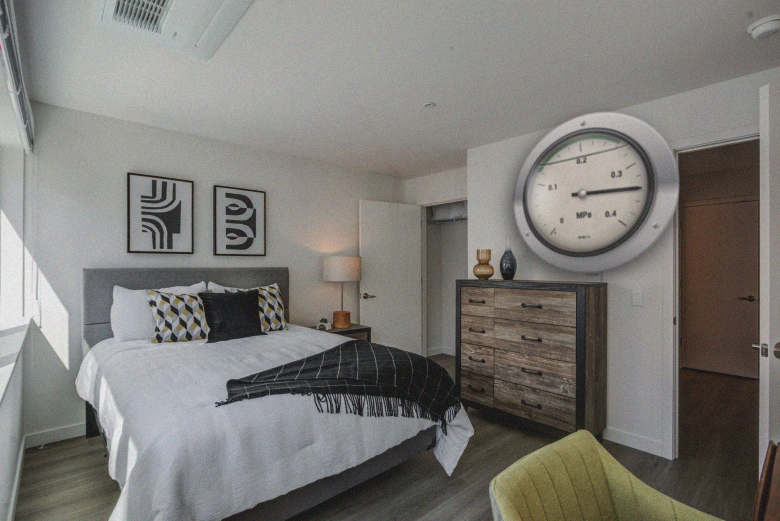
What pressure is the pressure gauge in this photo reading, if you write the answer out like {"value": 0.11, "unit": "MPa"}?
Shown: {"value": 0.34, "unit": "MPa"}
